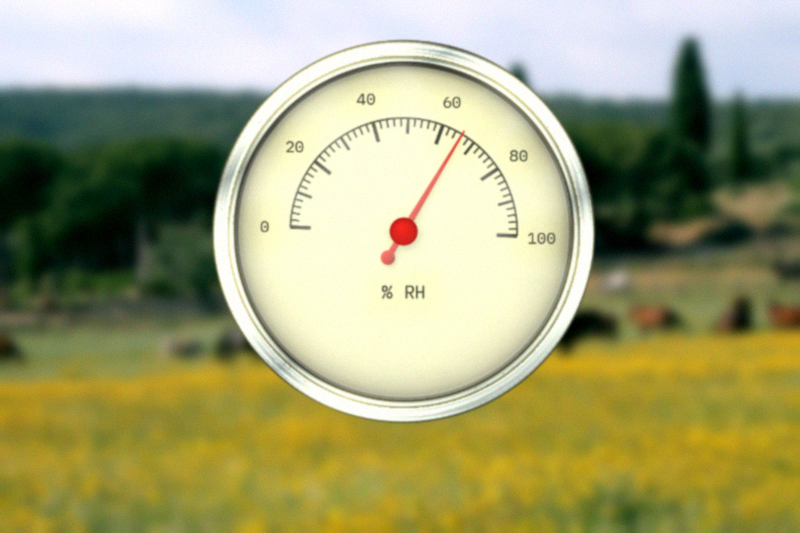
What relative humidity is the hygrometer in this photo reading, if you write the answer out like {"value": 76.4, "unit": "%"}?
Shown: {"value": 66, "unit": "%"}
